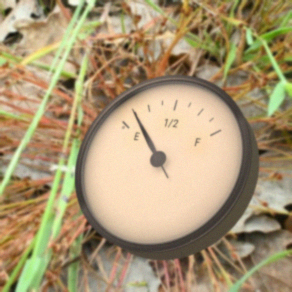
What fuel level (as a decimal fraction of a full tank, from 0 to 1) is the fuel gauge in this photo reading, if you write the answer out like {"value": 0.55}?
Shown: {"value": 0.125}
